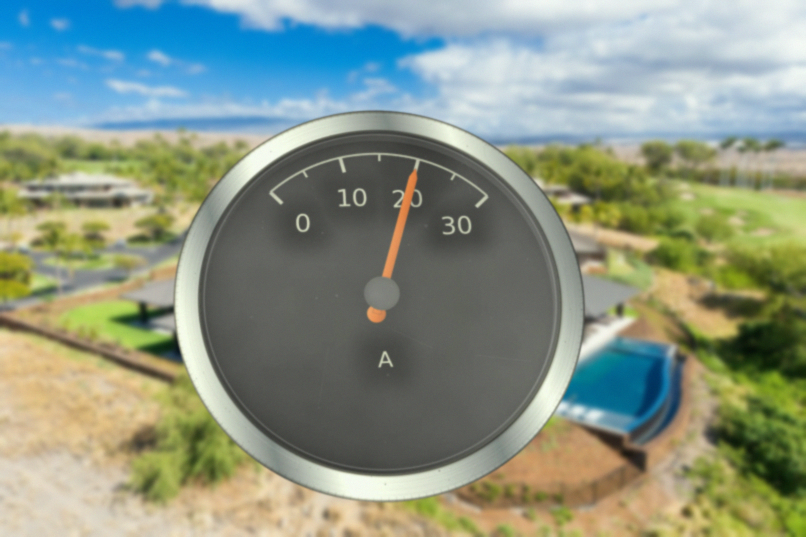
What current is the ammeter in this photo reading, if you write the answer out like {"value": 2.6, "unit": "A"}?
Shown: {"value": 20, "unit": "A"}
